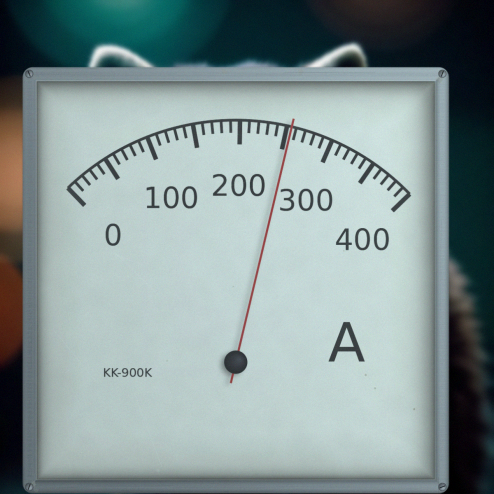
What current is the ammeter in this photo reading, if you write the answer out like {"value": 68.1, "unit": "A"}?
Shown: {"value": 255, "unit": "A"}
